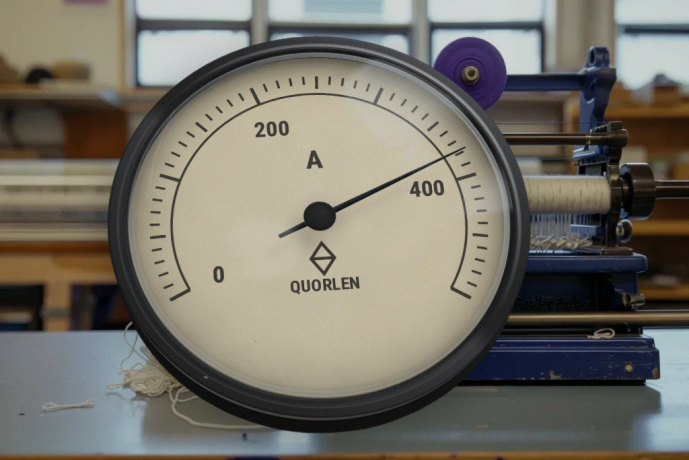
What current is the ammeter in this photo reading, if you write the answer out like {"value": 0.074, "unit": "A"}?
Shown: {"value": 380, "unit": "A"}
